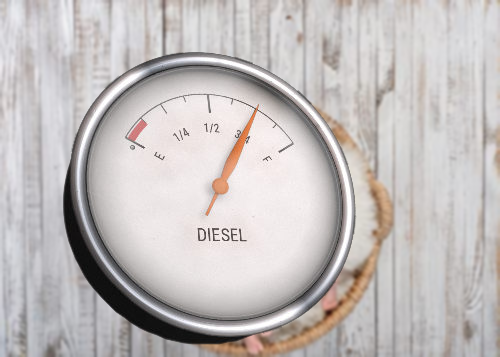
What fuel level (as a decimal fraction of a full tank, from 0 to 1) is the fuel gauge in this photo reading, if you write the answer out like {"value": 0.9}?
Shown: {"value": 0.75}
